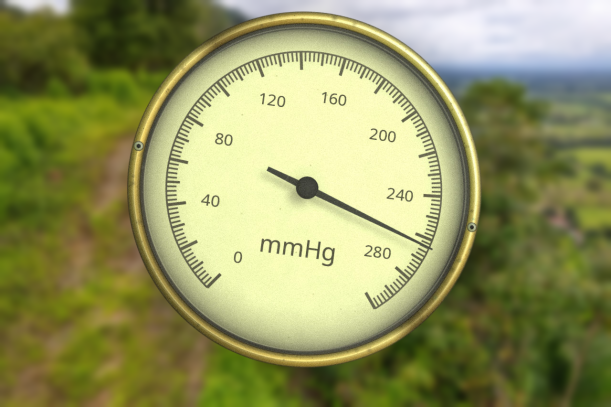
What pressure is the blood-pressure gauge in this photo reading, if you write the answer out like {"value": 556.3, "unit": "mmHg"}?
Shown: {"value": 264, "unit": "mmHg"}
